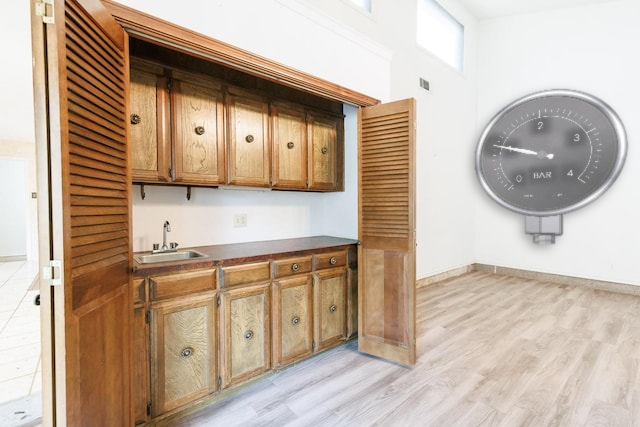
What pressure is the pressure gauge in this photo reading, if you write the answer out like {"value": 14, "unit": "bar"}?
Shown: {"value": 1, "unit": "bar"}
